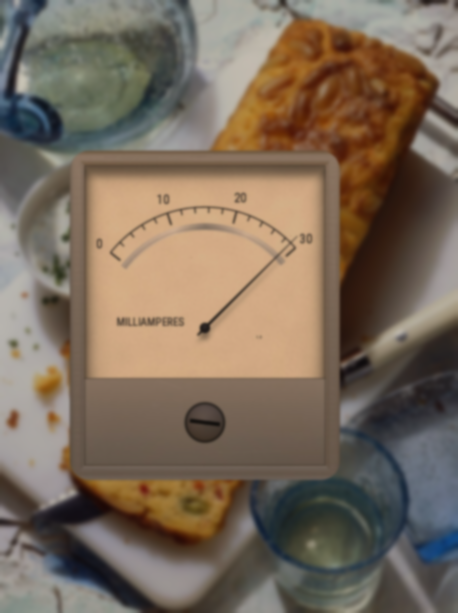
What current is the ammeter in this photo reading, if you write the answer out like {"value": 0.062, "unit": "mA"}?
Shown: {"value": 29, "unit": "mA"}
